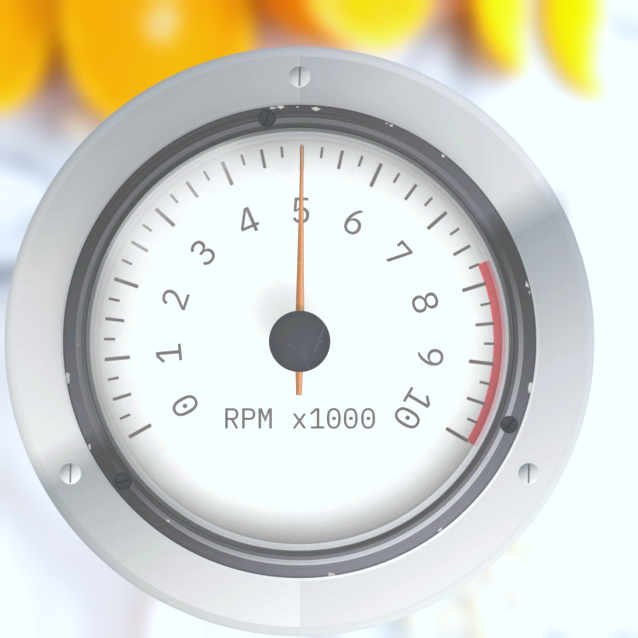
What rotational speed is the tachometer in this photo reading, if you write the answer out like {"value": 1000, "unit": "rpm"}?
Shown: {"value": 5000, "unit": "rpm"}
